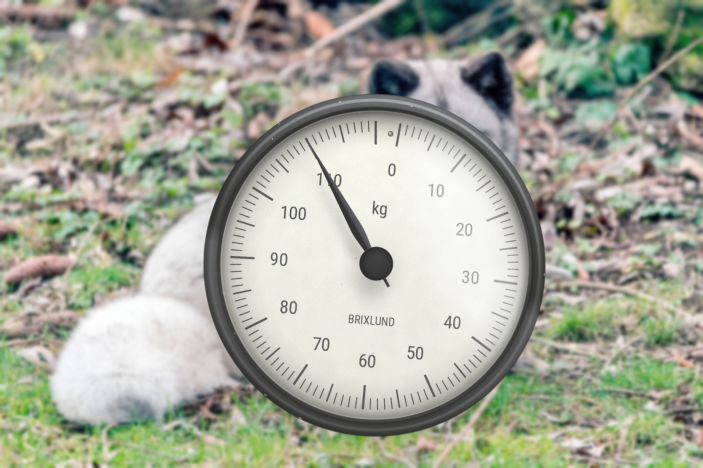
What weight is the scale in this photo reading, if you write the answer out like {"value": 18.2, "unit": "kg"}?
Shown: {"value": 110, "unit": "kg"}
